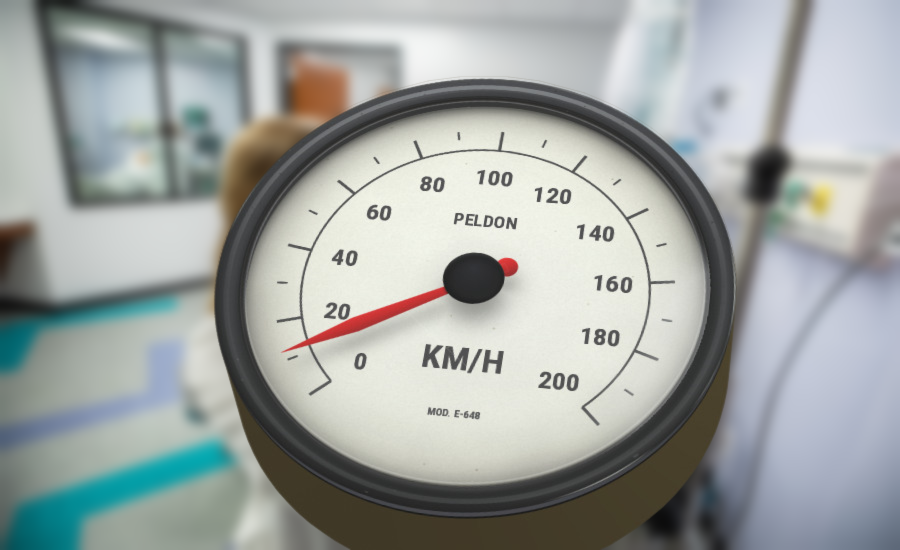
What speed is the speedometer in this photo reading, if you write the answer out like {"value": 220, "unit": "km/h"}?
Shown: {"value": 10, "unit": "km/h"}
